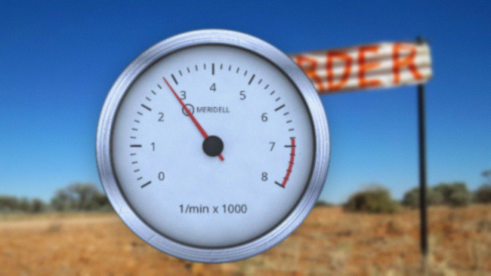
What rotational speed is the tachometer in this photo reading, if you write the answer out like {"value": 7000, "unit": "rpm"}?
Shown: {"value": 2800, "unit": "rpm"}
